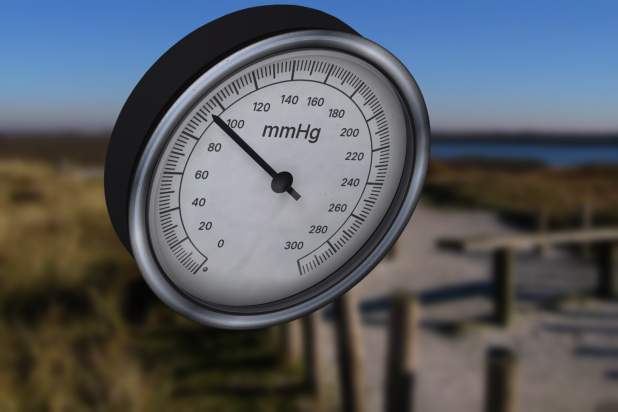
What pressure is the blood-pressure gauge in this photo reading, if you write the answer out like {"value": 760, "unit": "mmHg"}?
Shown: {"value": 94, "unit": "mmHg"}
